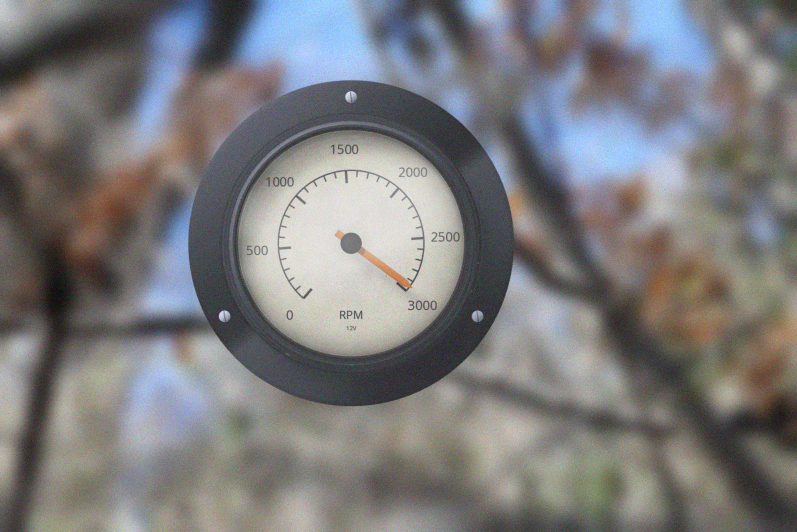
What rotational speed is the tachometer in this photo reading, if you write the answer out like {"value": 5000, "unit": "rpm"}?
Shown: {"value": 2950, "unit": "rpm"}
